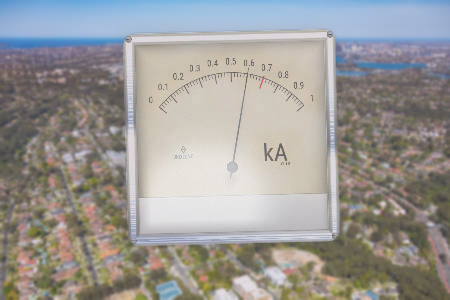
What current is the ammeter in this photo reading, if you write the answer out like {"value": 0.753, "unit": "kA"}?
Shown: {"value": 0.6, "unit": "kA"}
